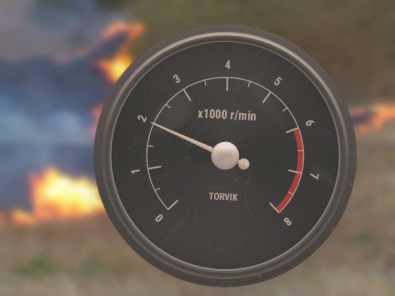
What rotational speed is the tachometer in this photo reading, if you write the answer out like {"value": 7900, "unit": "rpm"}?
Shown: {"value": 2000, "unit": "rpm"}
